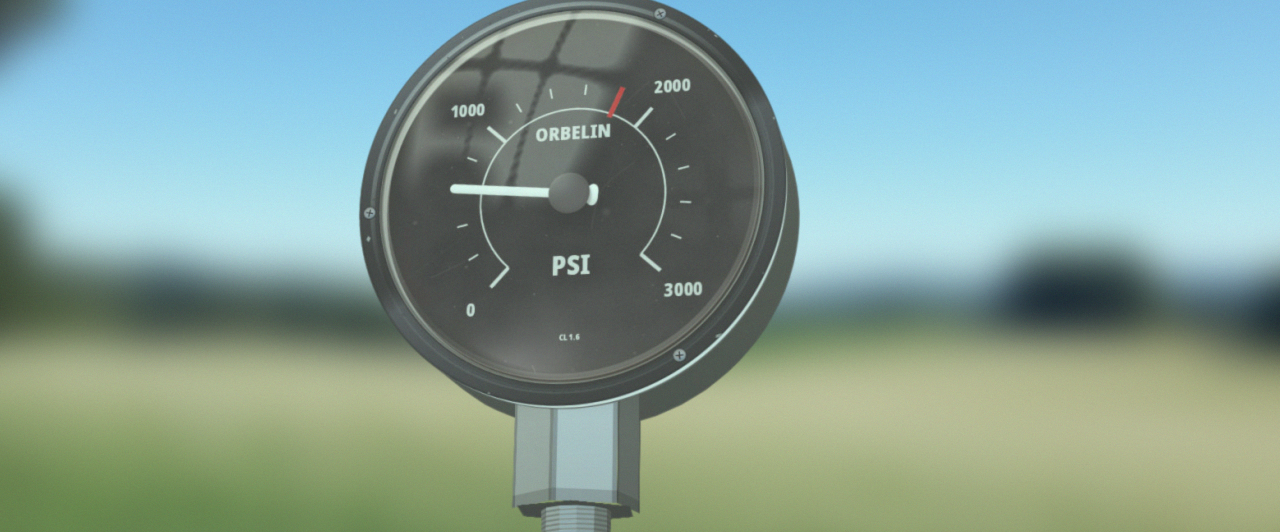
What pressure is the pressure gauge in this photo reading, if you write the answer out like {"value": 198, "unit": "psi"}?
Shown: {"value": 600, "unit": "psi"}
